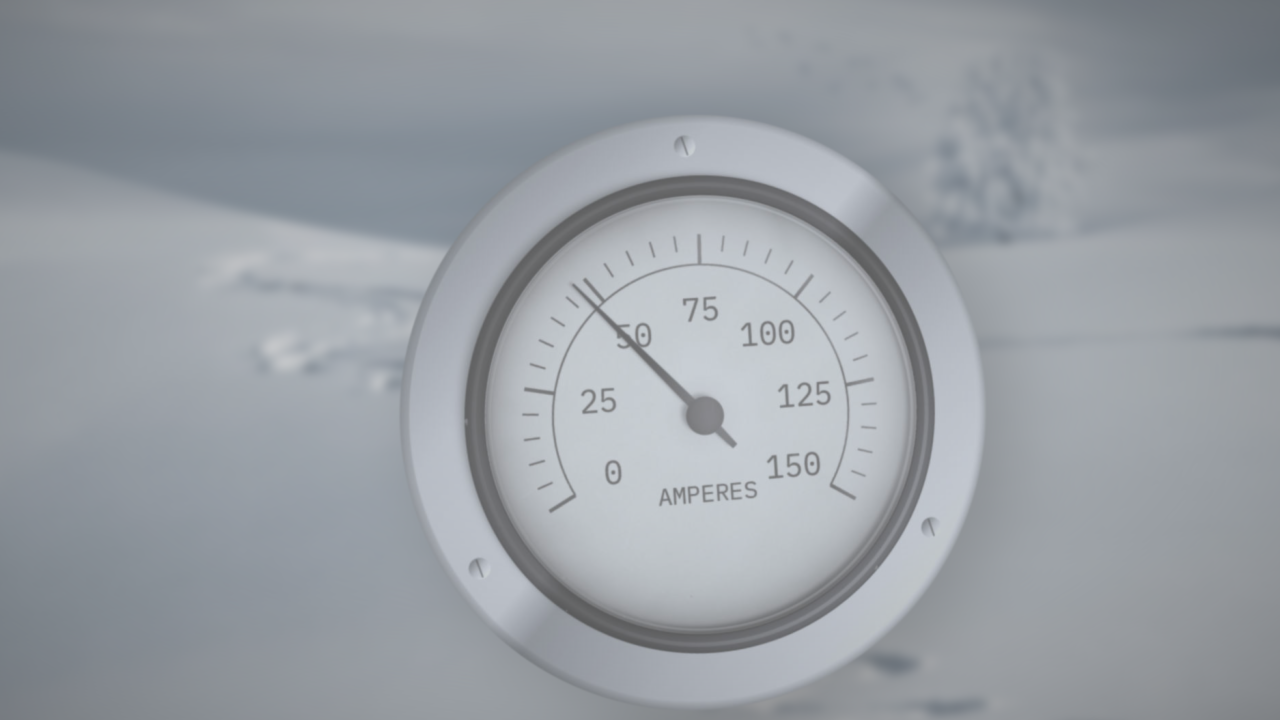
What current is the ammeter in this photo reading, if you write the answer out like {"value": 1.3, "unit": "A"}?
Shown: {"value": 47.5, "unit": "A"}
